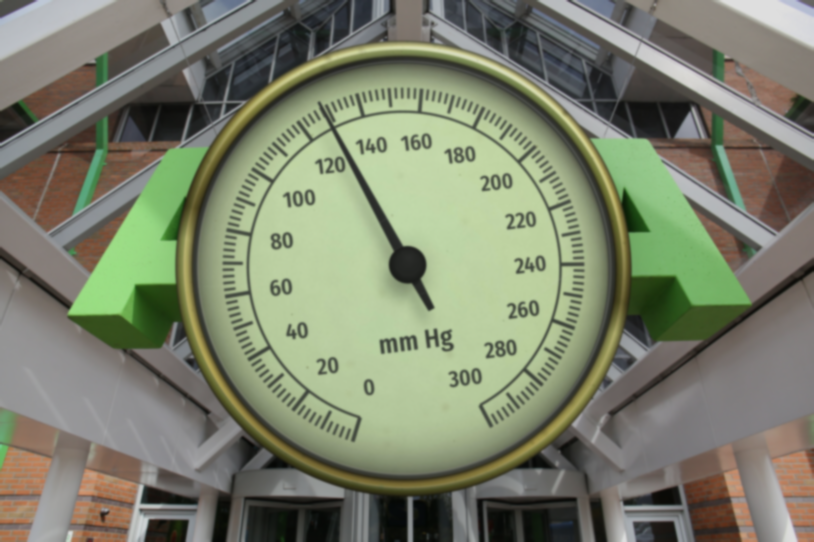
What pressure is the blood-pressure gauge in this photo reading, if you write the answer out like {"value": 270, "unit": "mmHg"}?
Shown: {"value": 128, "unit": "mmHg"}
